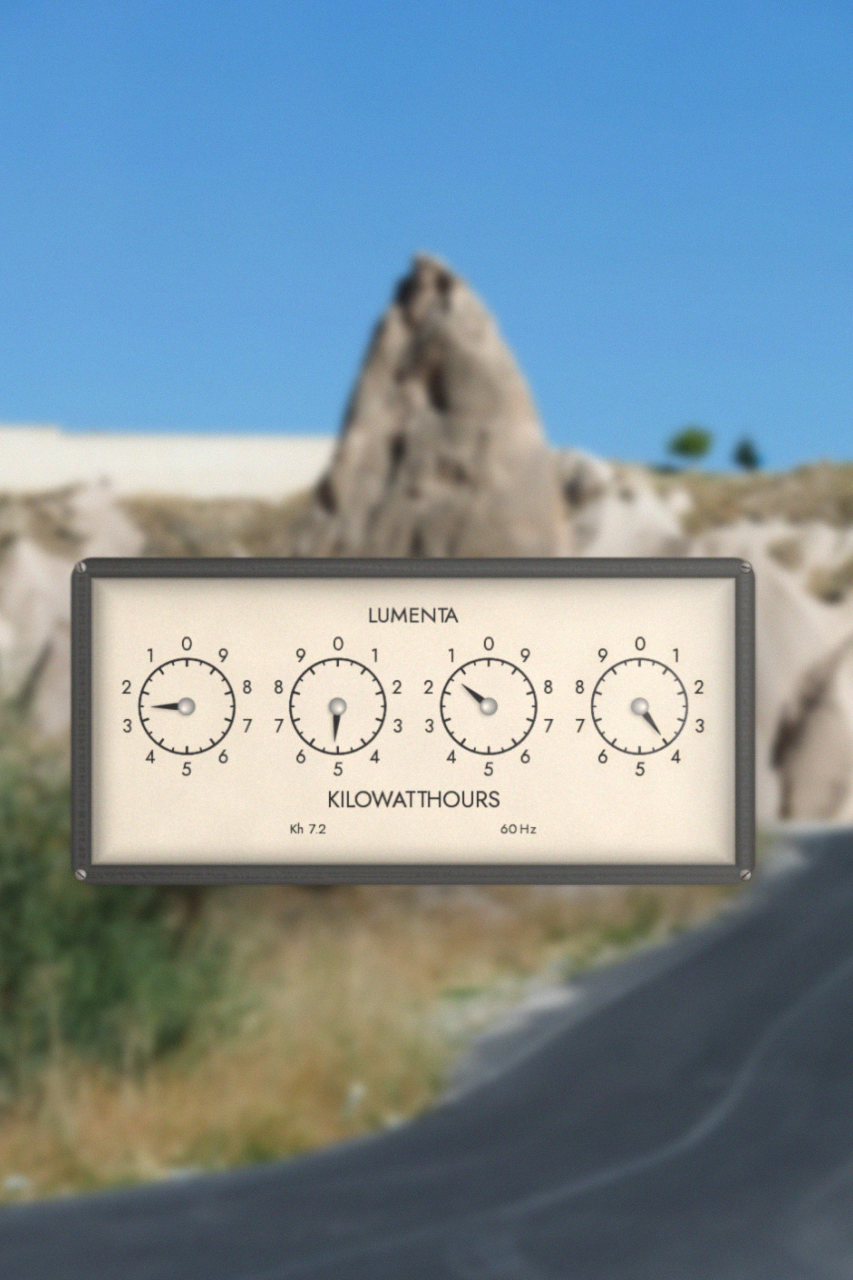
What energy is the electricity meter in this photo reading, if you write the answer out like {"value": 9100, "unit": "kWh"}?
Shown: {"value": 2514, "unit": "kWh"}
